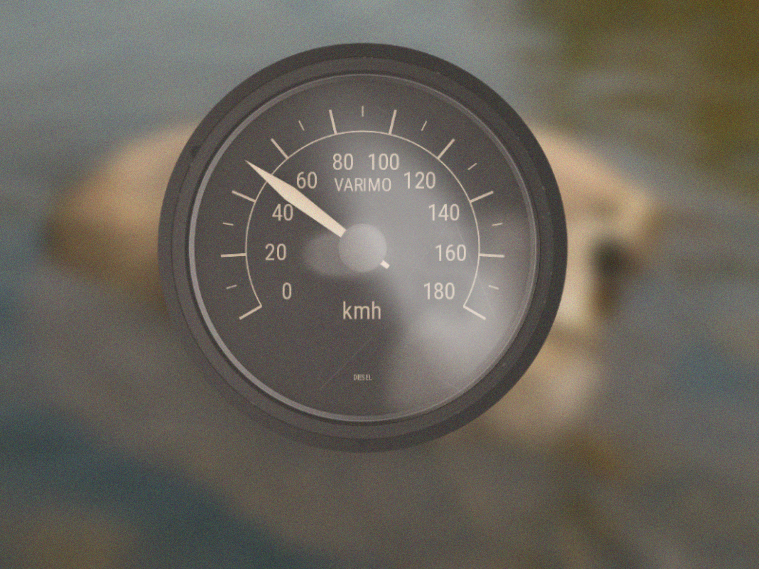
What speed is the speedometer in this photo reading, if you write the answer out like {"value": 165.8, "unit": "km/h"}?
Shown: {"value": 50, "unit": "km/h"}
